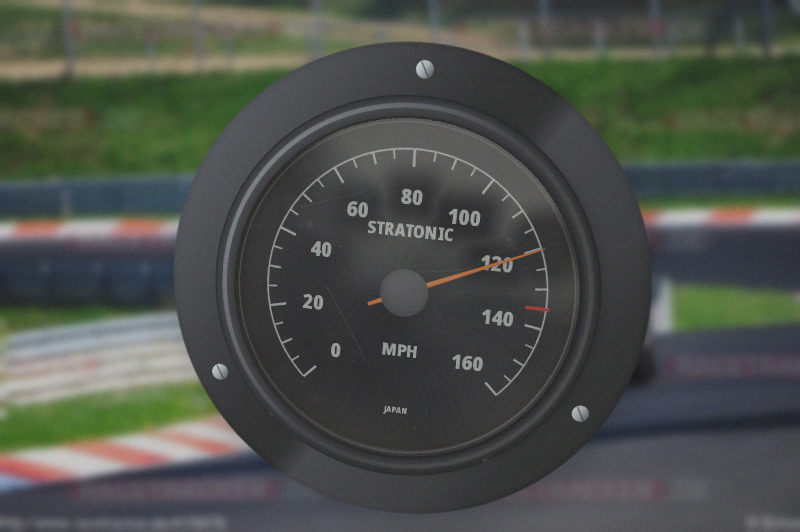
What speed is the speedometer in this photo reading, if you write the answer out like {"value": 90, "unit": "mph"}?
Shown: {"value": 120, "unit": "mph"}
